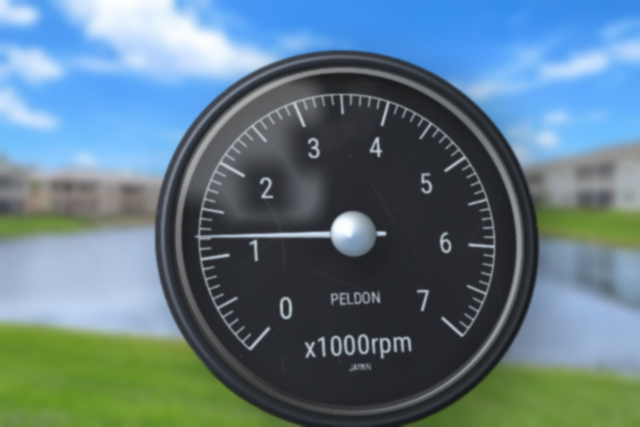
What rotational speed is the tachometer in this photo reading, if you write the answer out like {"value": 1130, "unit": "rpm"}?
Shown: {"value": 1200, "unit": "rpm"}
